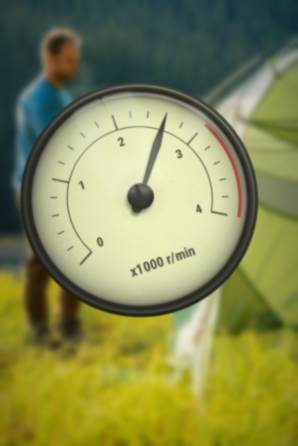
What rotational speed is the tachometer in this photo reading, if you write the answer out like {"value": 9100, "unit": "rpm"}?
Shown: {"value": 2600, "unit": "rpm"}
